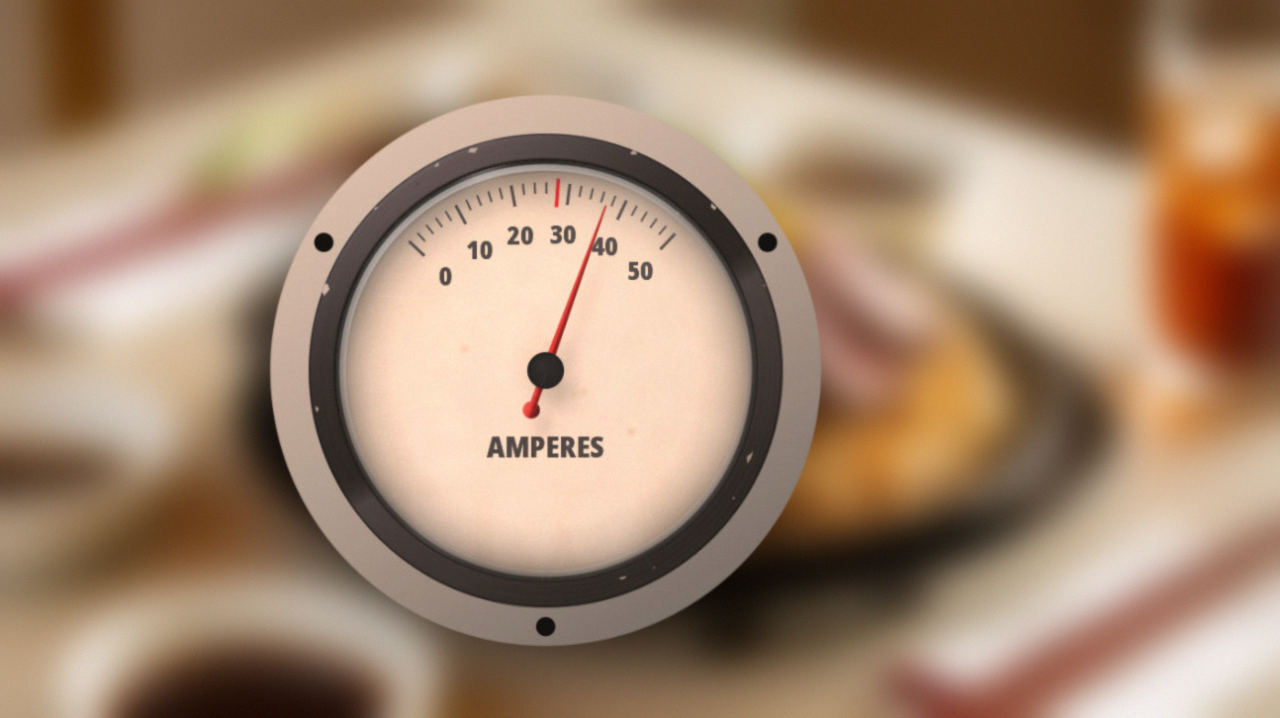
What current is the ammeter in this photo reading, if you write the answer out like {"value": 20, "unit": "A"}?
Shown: {"value": 37, "unit": "A"}
